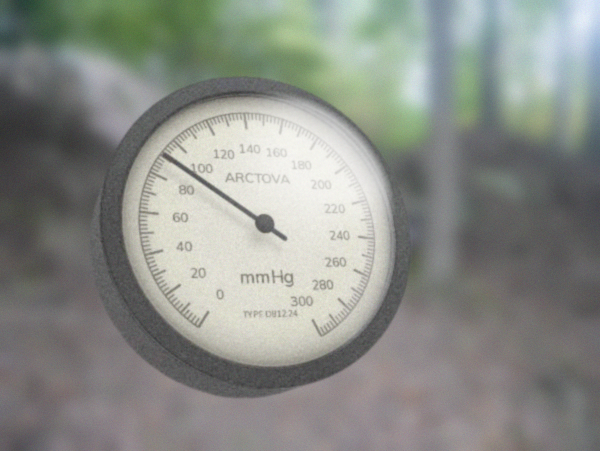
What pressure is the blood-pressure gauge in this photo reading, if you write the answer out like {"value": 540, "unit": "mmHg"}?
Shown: {"value": 90, "unit": "mmHg"}
